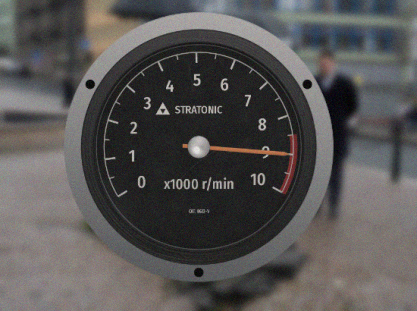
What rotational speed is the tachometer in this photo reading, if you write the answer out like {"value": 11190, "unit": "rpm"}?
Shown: {"value": 9000, "unit": "rpm"}
